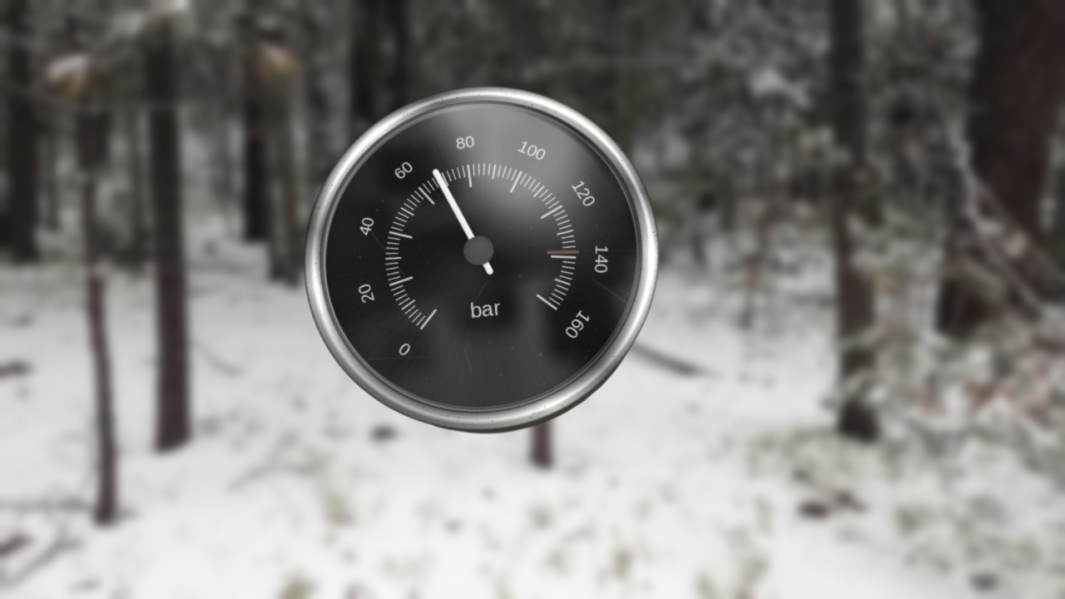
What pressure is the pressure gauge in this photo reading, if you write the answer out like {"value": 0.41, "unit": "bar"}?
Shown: {"value": 68, "unit": "bar"}
